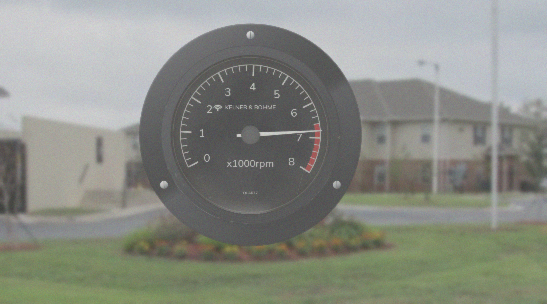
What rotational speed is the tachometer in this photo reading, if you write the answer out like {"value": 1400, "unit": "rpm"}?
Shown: {"value": 6800, "unit": "rpm"}
